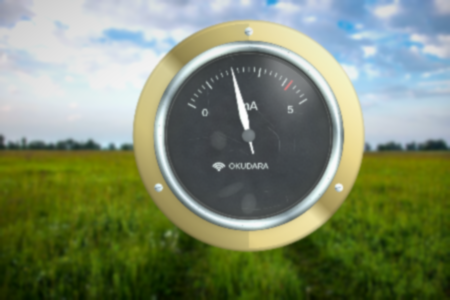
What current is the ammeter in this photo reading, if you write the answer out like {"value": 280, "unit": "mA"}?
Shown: {"value": 2, "unit": "mA"}
